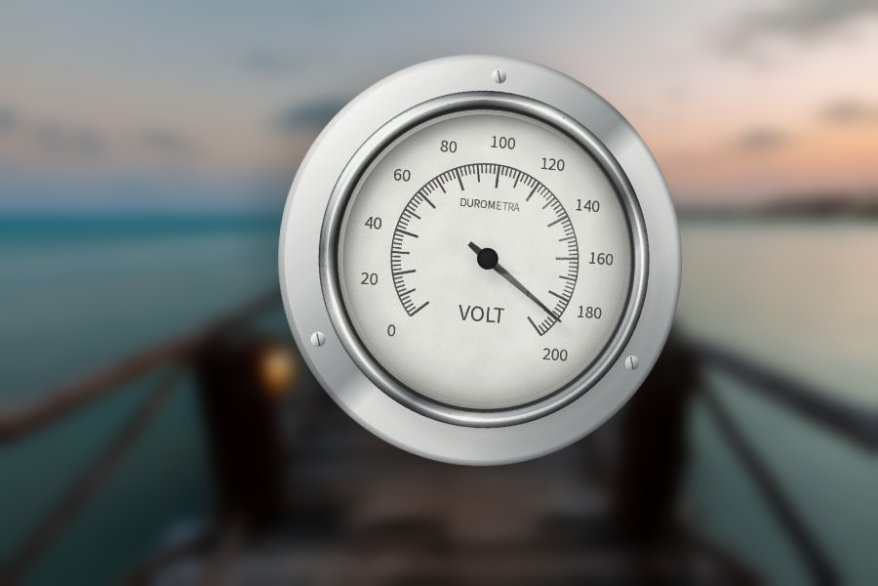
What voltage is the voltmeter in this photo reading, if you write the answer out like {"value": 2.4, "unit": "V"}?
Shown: {"value": 190, "unit": "V"}
